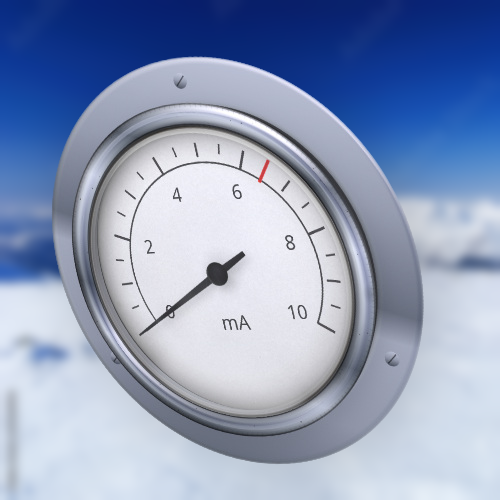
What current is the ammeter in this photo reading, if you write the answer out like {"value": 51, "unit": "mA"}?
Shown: {"value": 0, "unit": "mA"}
